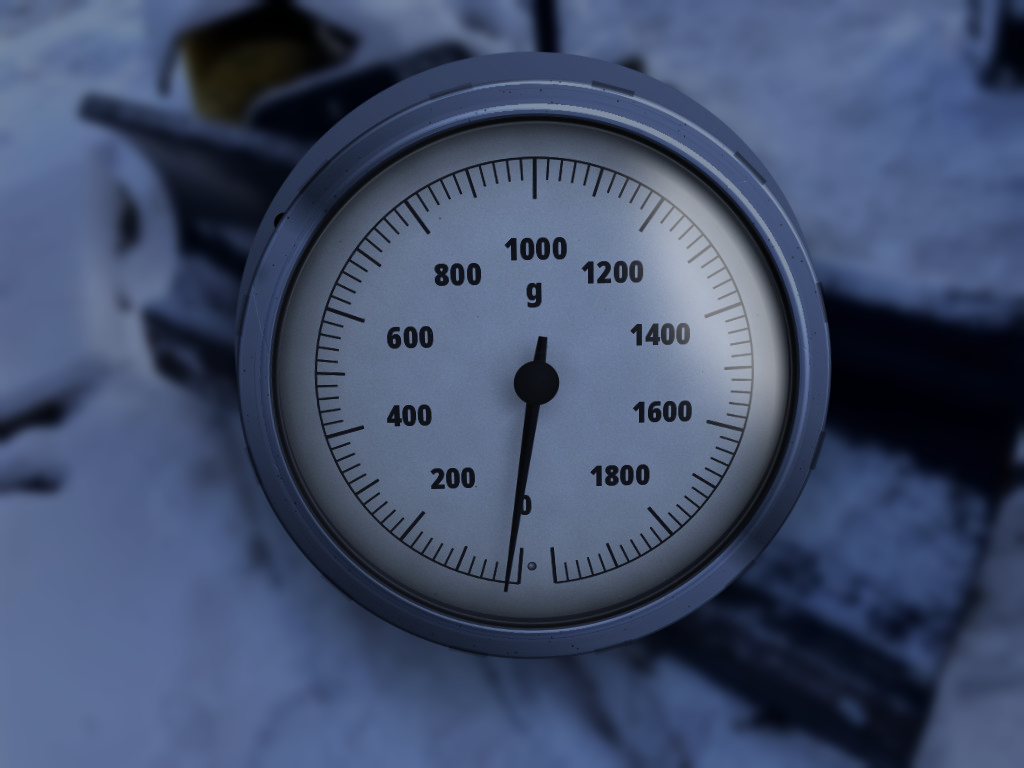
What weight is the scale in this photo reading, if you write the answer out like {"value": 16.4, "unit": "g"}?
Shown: {"value": 20, "unit": "g"}
